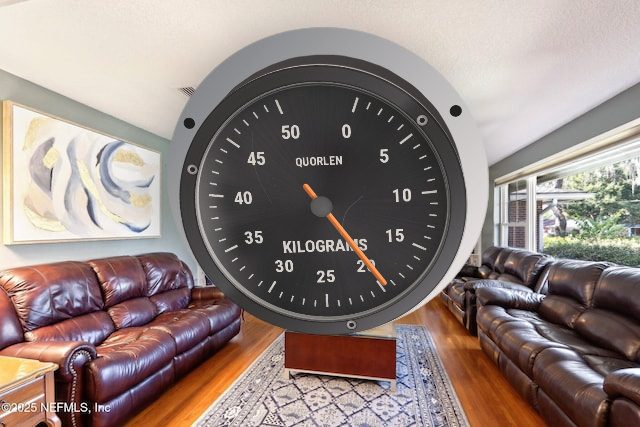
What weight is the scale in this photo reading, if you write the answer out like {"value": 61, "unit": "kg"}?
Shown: {"value": 19.5, "unit": "kg"}
